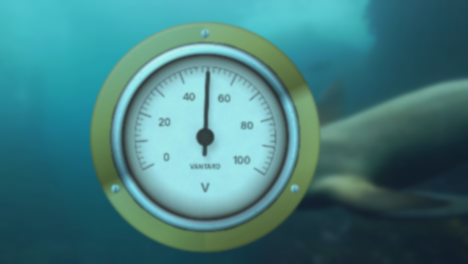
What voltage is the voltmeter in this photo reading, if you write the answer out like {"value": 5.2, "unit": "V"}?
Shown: {"value": 50, "unit": "V"}
